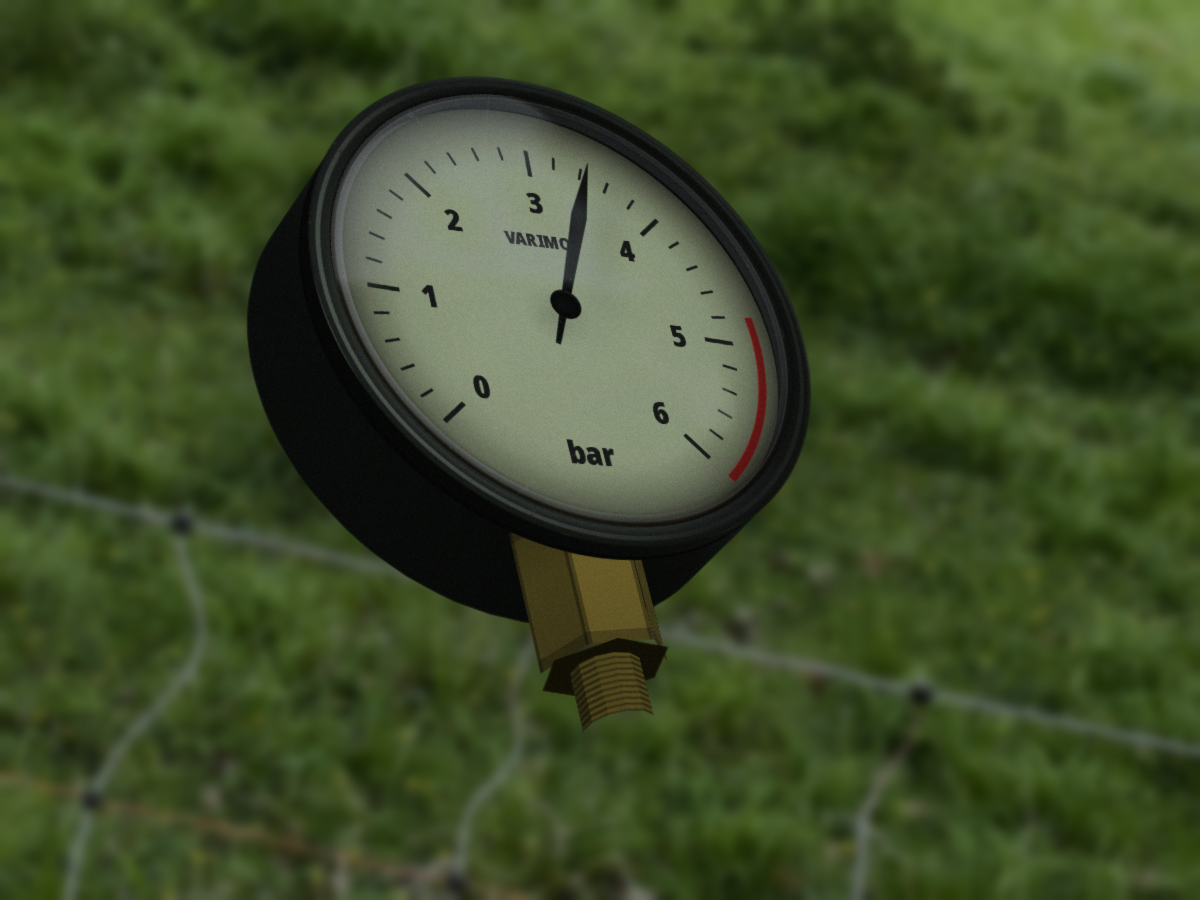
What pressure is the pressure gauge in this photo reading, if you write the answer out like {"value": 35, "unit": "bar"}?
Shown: {"value": 3.4, "unit": "bar"}
